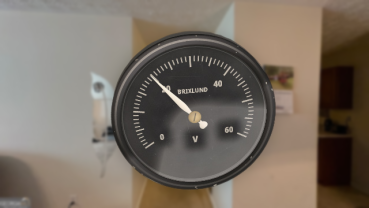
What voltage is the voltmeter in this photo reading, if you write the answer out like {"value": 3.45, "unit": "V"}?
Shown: {"value": 20, "unit": "V"}
